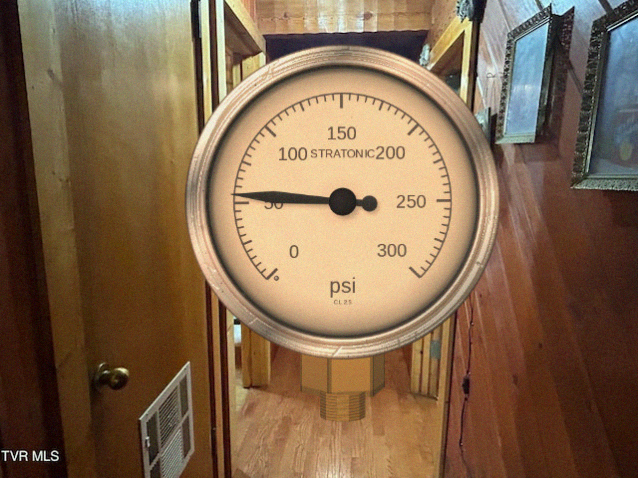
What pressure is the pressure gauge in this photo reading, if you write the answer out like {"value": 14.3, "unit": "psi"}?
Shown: {"value": 55, "unit": "psi"}
